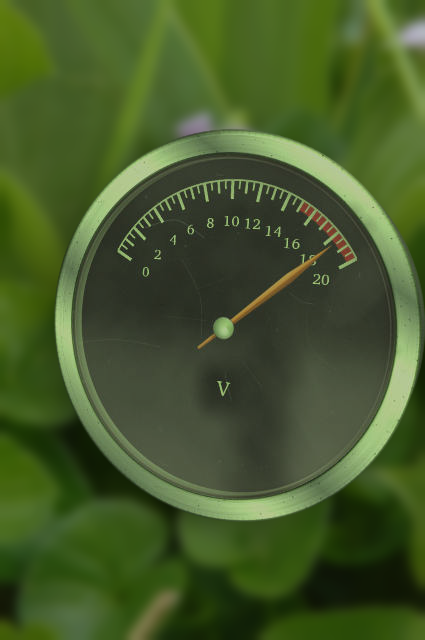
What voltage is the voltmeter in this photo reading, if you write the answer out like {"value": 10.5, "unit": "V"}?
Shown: {"value": 18.5, "unit": "V"}
